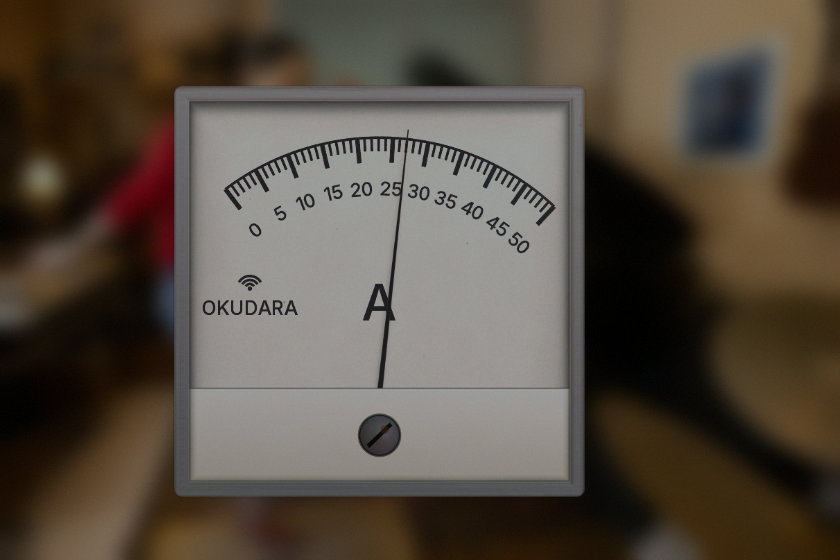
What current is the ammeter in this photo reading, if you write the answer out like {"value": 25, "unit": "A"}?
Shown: {"value": 27, "unit": "A"}
